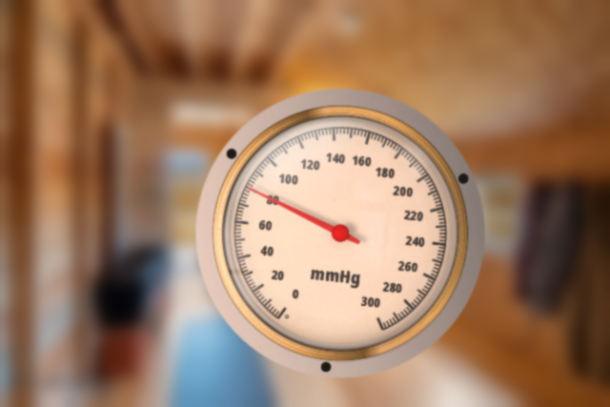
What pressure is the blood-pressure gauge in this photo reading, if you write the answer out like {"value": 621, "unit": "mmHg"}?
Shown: {"value": 80, "unit": "mmHg"}
